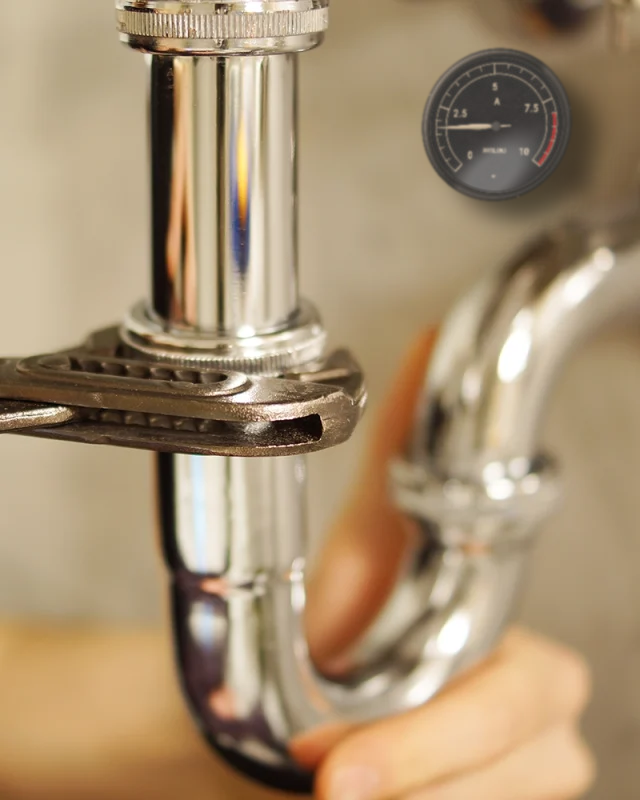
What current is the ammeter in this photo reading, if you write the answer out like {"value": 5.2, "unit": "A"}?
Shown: {"value": 1.75, "unit": "A"}
